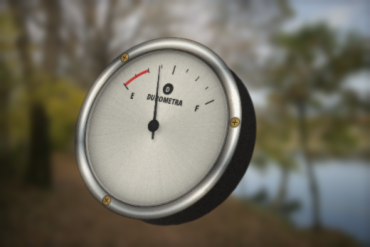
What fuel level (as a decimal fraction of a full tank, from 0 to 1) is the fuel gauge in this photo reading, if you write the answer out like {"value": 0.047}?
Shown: {"value": 0.375}
